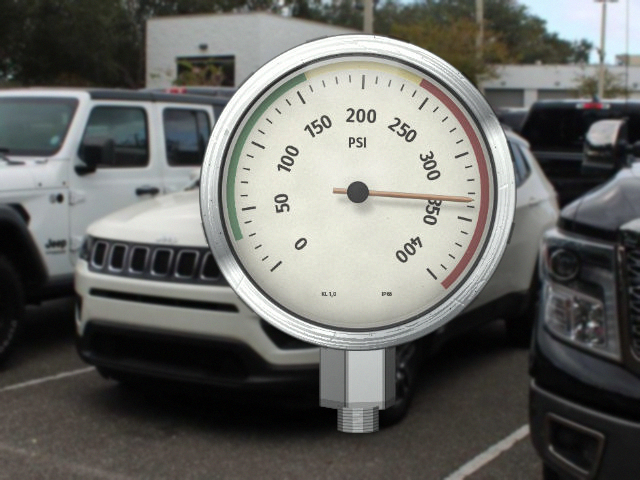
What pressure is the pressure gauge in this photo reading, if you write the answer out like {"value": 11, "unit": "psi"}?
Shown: {"value": 335, "unit": "psi"}
